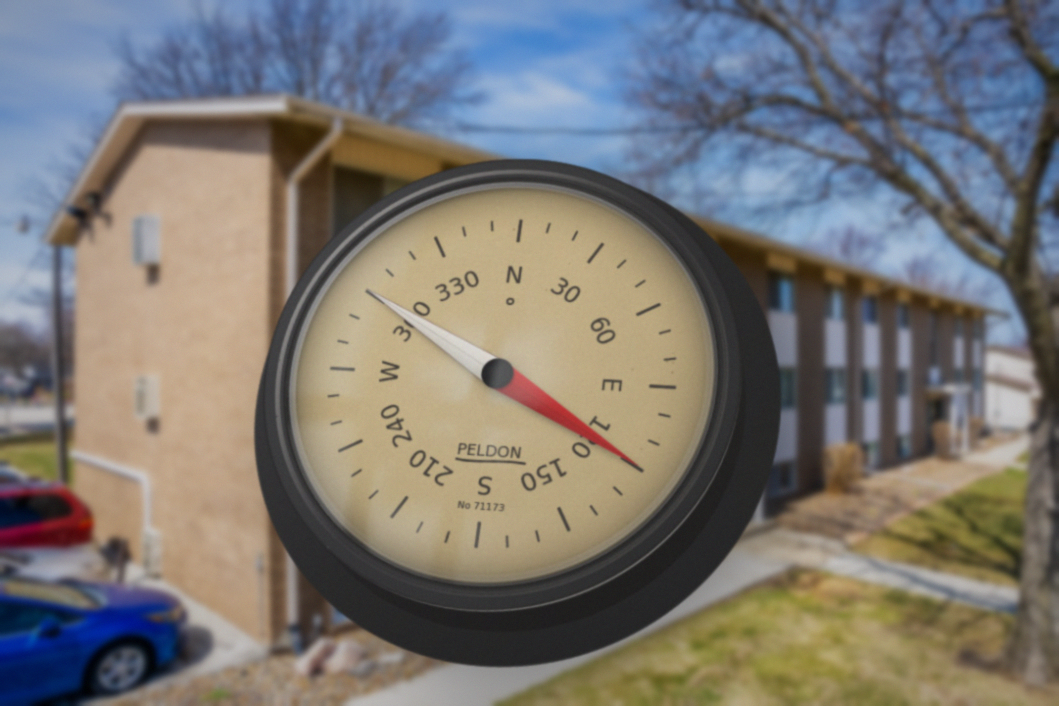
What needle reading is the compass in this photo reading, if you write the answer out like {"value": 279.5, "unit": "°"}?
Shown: {"value": 120, "unit": "°"}
